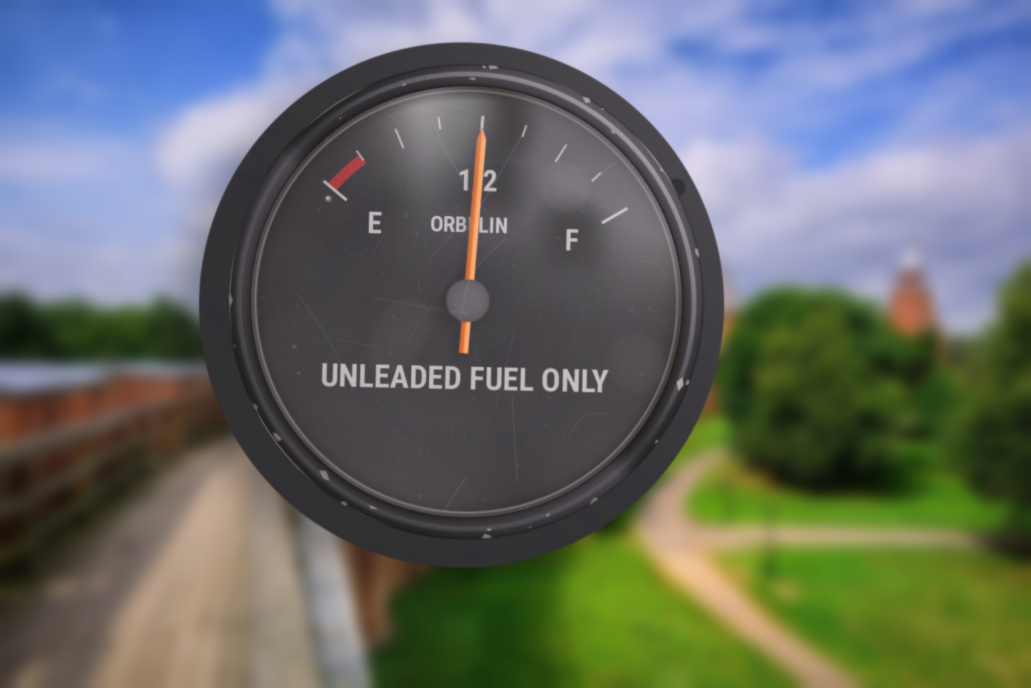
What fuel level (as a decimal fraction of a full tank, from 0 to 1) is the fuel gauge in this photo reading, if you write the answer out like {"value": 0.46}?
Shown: {"value": 0.5}
